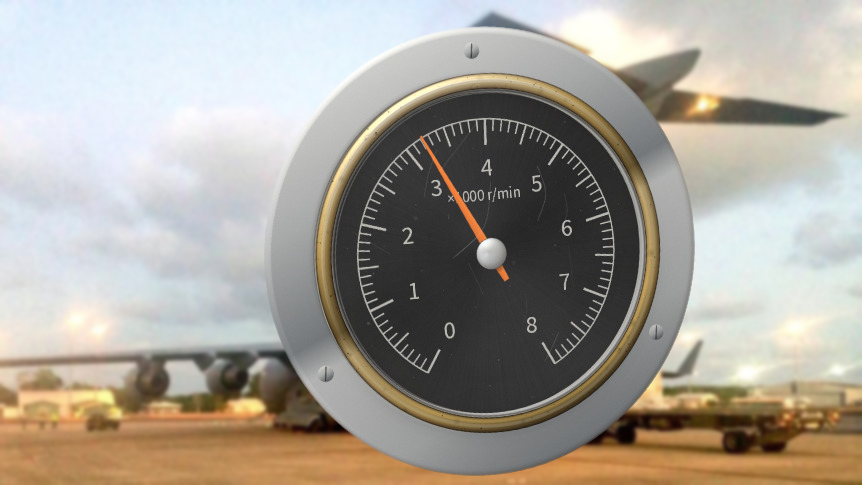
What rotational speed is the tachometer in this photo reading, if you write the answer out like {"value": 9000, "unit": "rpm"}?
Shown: {"value": 3200, "unit": "rpm"}
